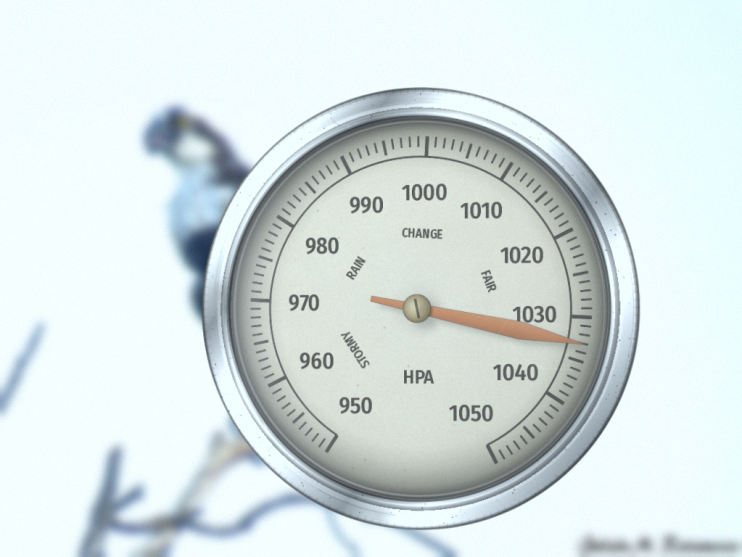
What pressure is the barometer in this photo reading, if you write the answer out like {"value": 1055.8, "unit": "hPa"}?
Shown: {"value": 1033, "unit": "hPa"}
